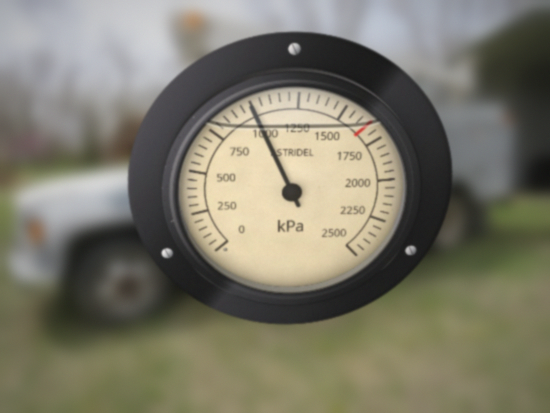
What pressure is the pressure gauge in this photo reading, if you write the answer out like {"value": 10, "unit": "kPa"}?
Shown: {"value": 1000, "unit": "kPa"}
